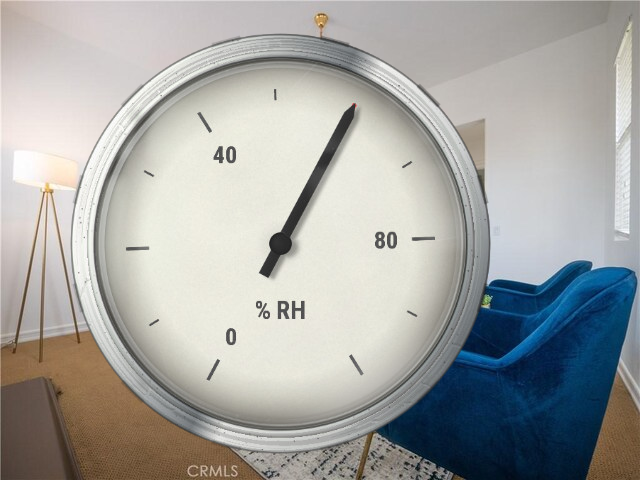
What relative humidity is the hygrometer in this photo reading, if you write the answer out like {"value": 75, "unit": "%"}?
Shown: {"value": 60, "unit": "%"}
